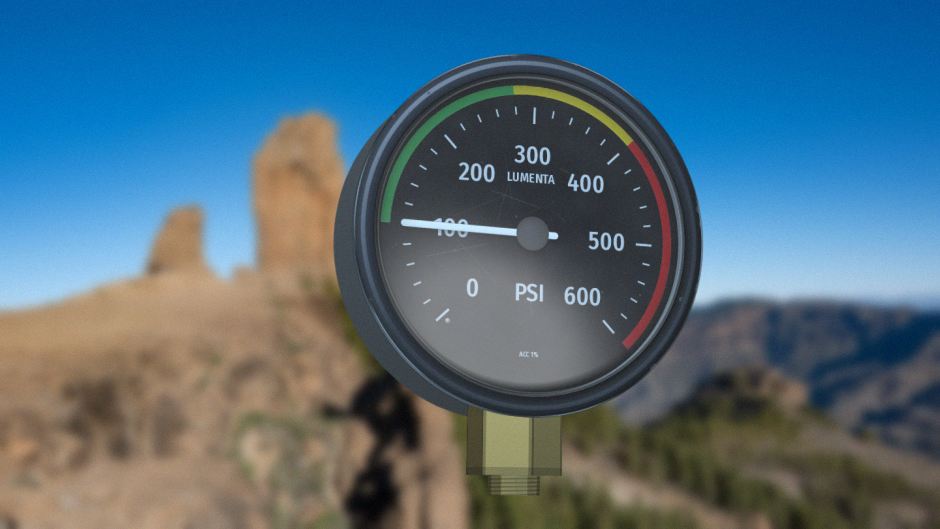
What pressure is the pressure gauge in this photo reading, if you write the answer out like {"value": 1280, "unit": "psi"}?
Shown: {"value": 100, "unit": "psi"}
